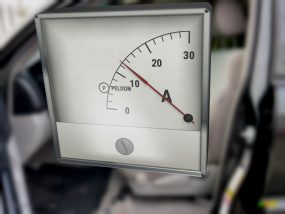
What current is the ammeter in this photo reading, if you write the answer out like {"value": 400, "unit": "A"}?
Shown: {"value": 13, "unit": "A"}
